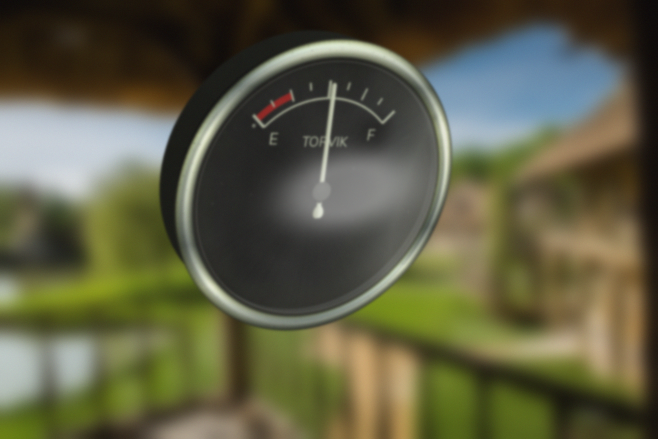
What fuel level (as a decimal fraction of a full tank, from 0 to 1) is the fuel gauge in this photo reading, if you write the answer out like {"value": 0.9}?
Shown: {"value": 0.5}
